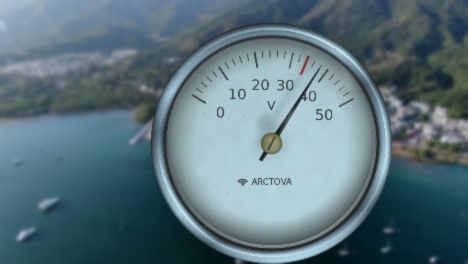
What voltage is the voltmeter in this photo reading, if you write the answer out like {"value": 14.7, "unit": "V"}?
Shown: {"value": 38, "unit": "V"}
